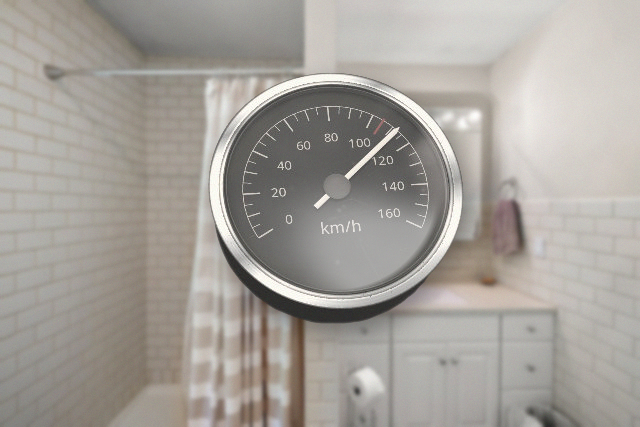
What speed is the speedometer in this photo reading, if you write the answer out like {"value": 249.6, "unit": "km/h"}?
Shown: {"value": 112.5, "unit": "km/h"}
